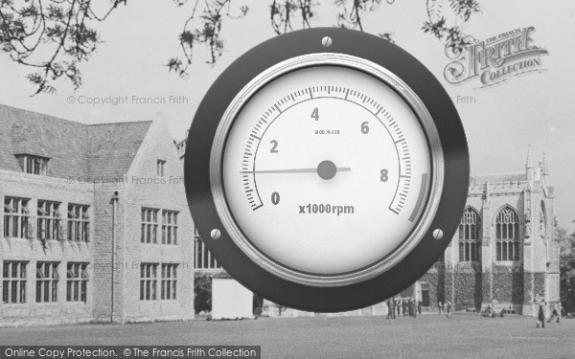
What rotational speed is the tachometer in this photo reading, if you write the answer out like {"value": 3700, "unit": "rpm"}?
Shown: {"value": 1000, "unit": "rpm"}
